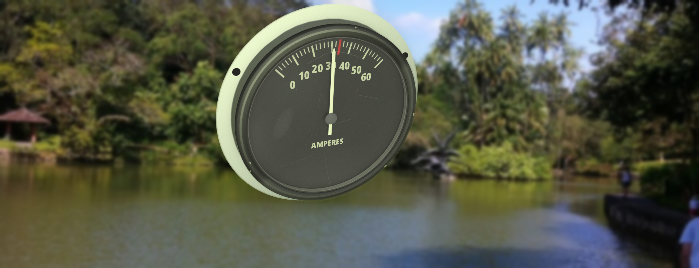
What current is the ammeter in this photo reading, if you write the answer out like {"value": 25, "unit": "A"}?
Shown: {"value": 30, "unit": "A"}
